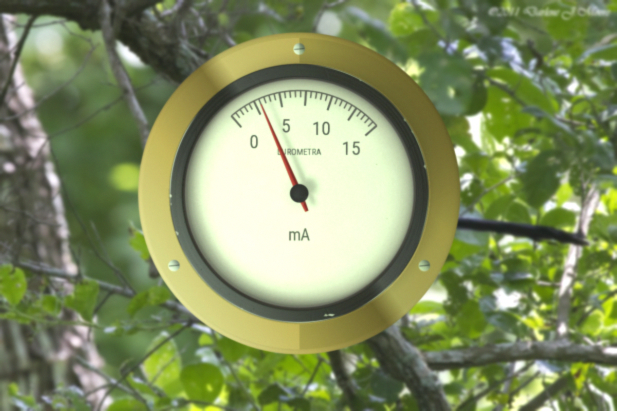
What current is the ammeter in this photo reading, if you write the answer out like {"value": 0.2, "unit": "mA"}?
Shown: {"value": 3, "unit": "mA"}
